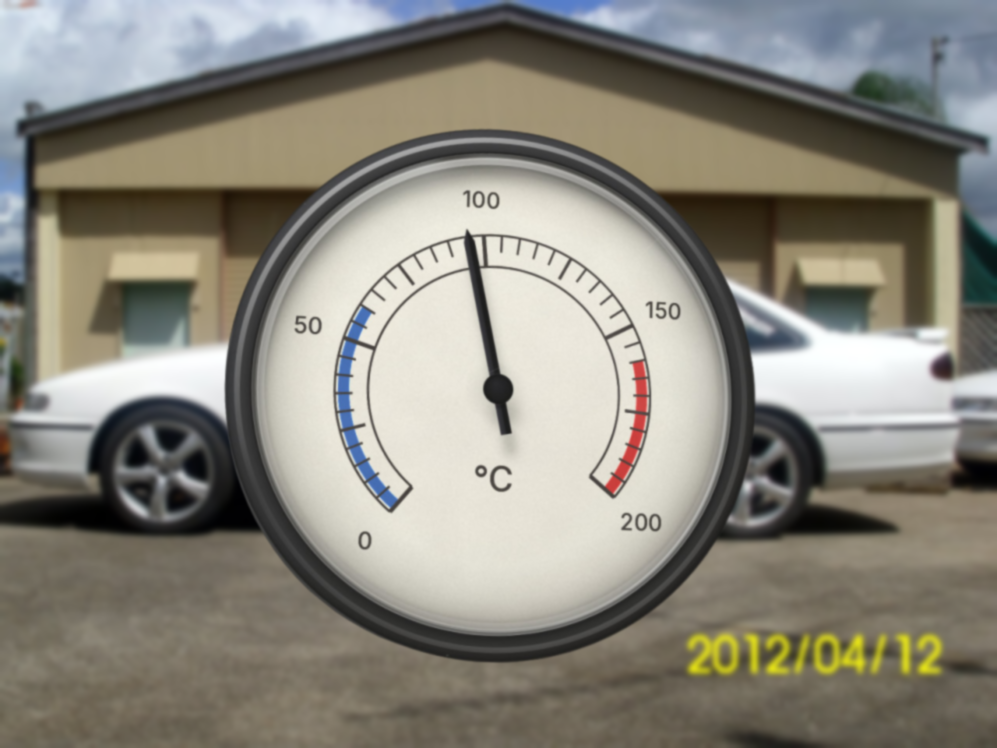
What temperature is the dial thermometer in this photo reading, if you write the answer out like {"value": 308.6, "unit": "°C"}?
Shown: {"value": 95, "unit": "°C"}
